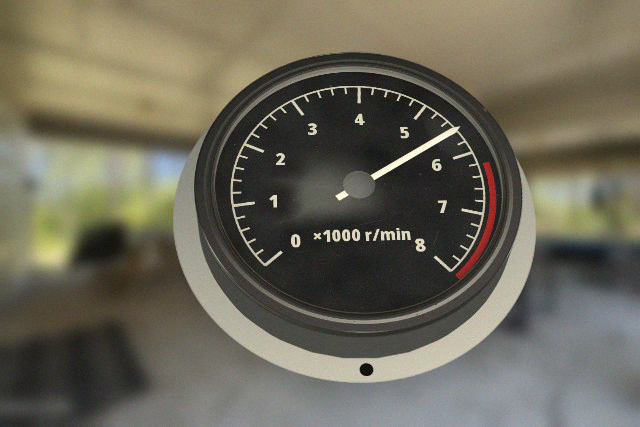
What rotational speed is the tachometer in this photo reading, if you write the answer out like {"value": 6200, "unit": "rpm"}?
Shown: {"value": 5600, "unit": "rpm"}
